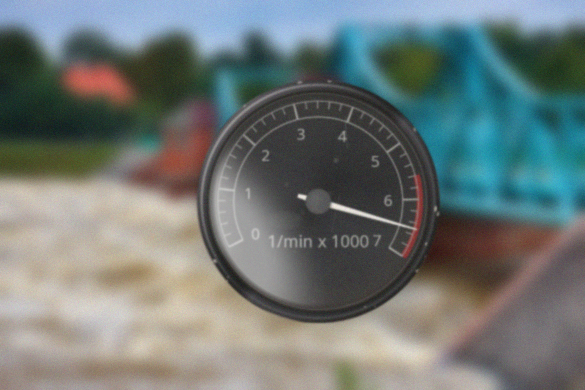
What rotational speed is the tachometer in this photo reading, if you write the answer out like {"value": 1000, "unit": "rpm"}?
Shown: {"value": 6500, "unit": "rpm"}
